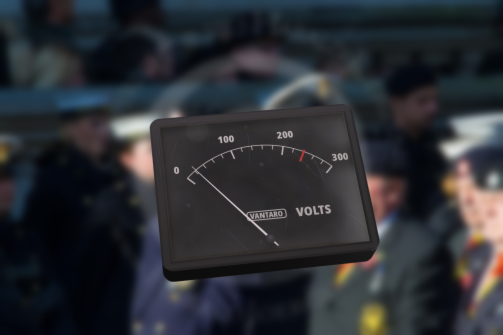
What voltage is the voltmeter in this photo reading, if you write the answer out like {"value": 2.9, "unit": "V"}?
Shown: {"value": 20, "unit": "V"}
